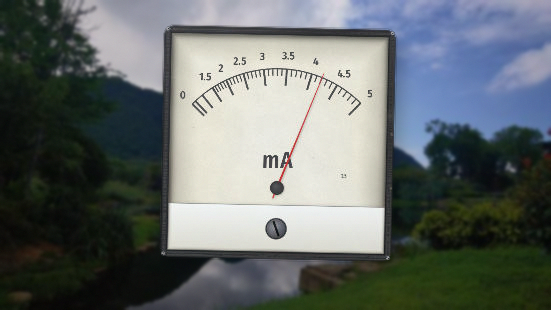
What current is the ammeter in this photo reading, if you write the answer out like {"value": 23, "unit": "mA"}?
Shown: {"value": 4.2, "unit": "mA"}
